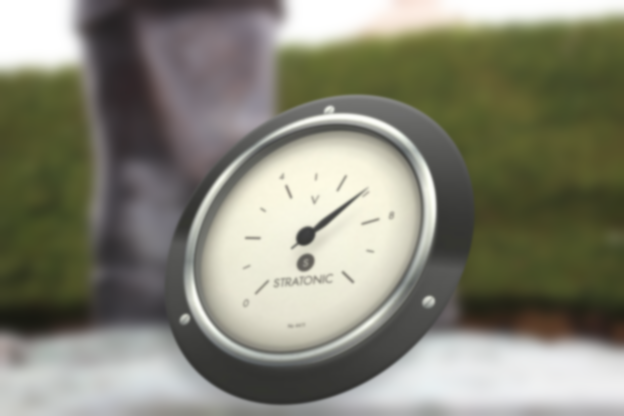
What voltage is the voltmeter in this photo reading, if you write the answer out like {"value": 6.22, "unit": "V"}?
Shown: {"value": 7, "unit": "V"}
